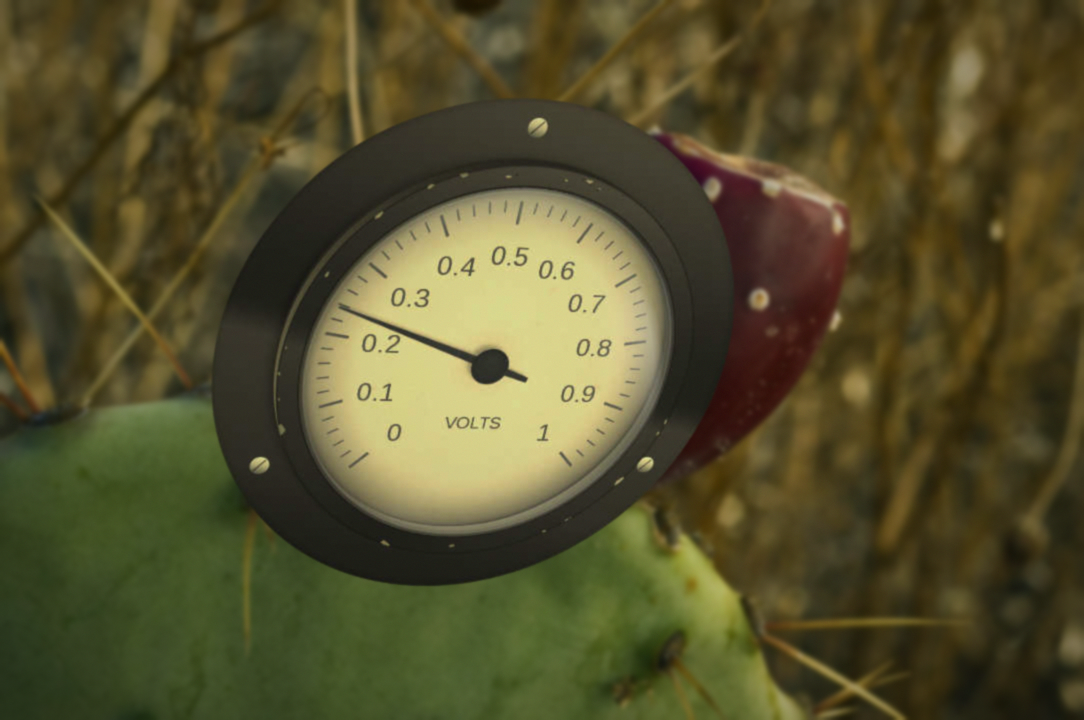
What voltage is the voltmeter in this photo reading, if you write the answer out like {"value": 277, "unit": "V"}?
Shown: {"value": 0.24, "unit": "V"}
